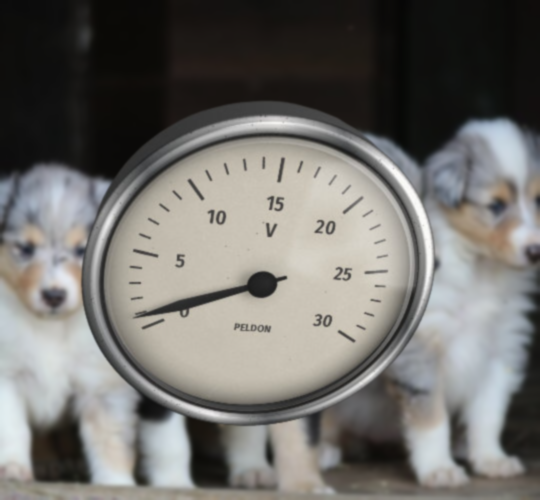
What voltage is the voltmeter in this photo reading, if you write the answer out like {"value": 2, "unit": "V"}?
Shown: {"value": 1, "unit": "V"}
